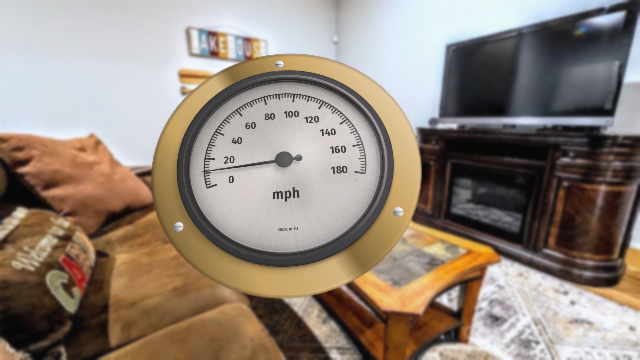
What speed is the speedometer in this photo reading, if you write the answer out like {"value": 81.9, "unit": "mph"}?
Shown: {"value": 10, "unit": "mph"}
